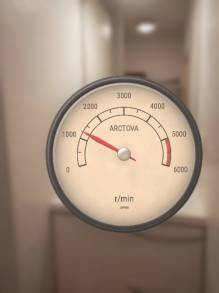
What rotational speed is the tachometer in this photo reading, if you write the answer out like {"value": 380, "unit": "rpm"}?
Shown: {"value": 1250, "unit": "rpm"}
